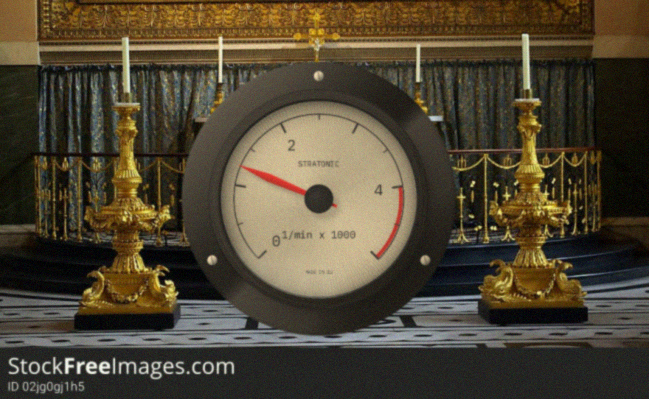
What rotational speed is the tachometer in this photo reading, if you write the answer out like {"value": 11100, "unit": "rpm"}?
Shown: {"value": 1250, "unit": "rpm"}
